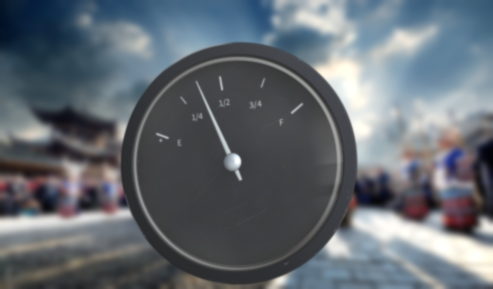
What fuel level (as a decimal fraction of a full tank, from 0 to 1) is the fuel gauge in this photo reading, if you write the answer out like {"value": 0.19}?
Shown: {"value": 0.375}
